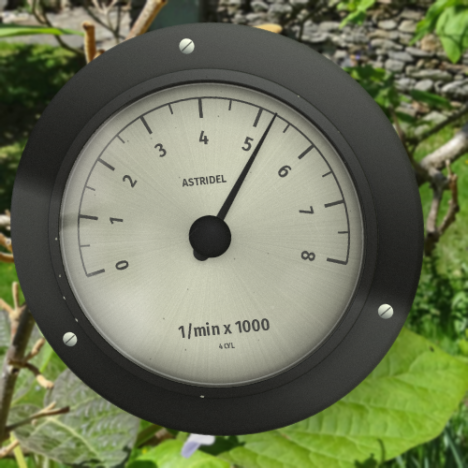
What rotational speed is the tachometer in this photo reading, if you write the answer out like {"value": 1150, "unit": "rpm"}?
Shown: {"value": 5250, "unit": "rpm"}
